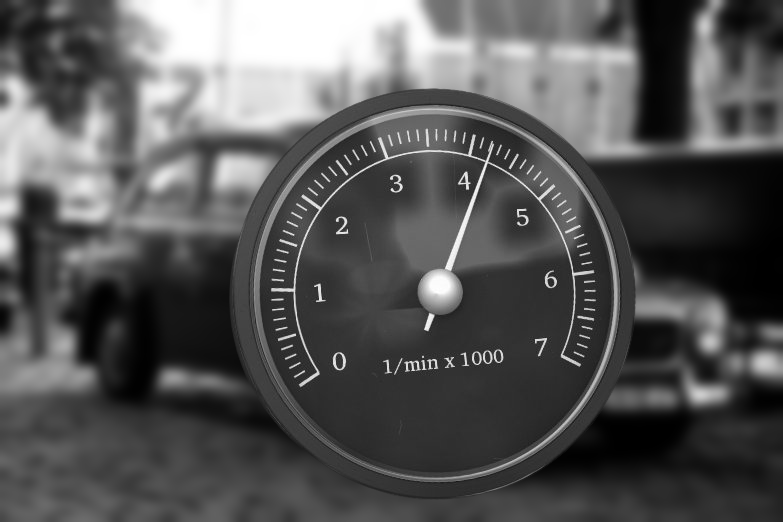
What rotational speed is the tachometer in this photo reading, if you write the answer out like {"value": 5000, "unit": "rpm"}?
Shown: {"value": 4200, "unit": "rpm"}
